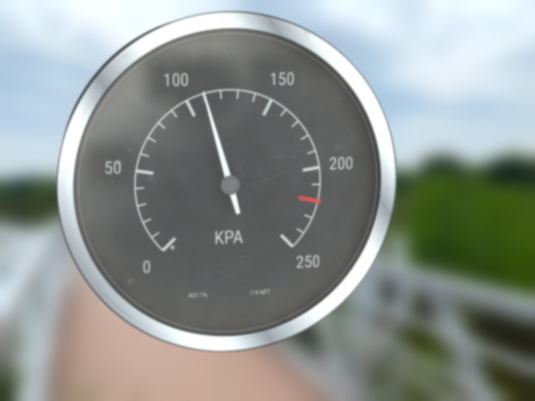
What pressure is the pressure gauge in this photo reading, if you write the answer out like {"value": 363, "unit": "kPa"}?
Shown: {"value": 110, "unit": "kPa"}
